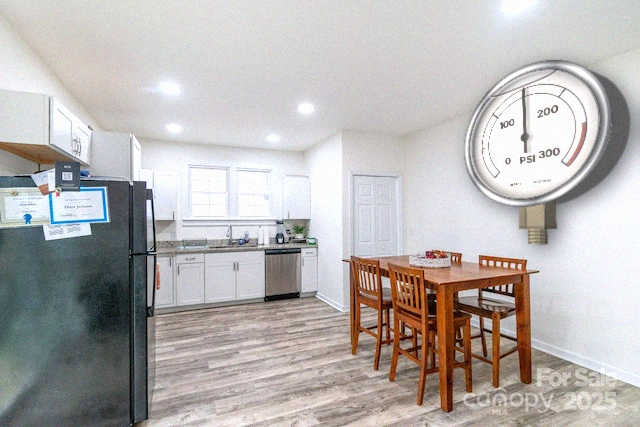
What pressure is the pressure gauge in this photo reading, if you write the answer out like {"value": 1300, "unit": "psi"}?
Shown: {"value": 150, "unit": "psi"}
